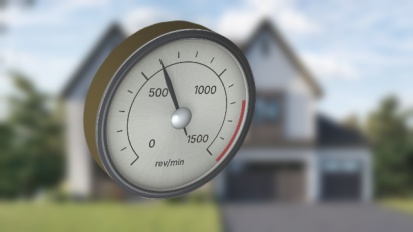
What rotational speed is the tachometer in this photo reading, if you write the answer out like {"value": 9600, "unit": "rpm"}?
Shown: {"value": 600, "unit": "rpm"}
